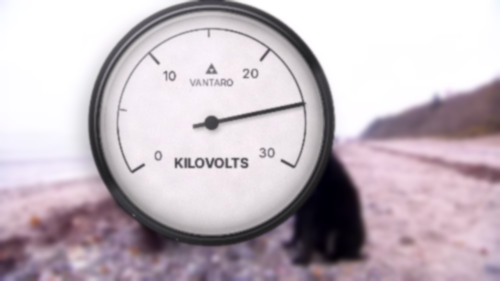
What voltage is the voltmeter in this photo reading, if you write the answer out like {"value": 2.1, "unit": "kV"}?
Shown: {"value": 25, "unit": "kV"}
